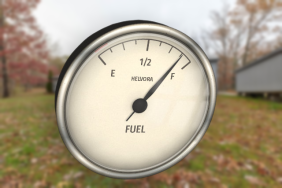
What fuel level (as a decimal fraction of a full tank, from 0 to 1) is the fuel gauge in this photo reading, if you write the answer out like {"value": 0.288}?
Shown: {"value": 0.875}
